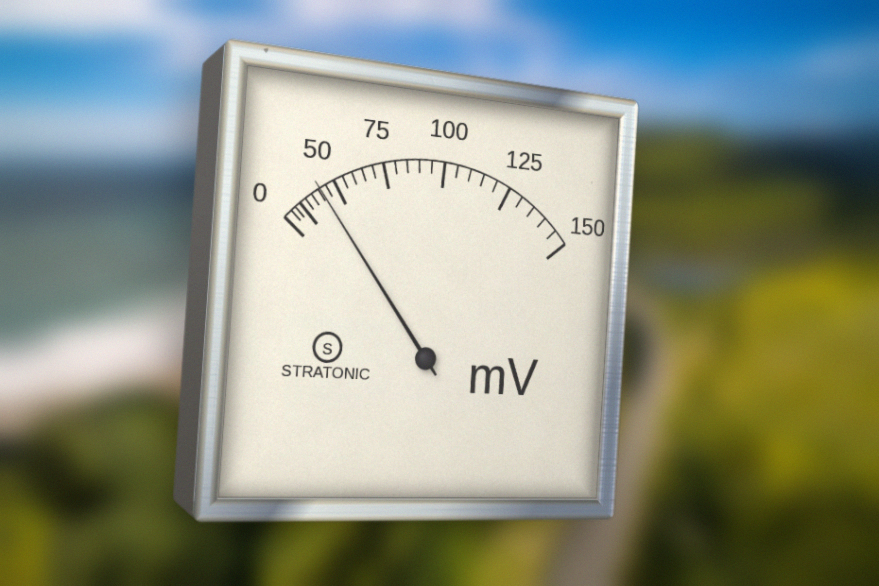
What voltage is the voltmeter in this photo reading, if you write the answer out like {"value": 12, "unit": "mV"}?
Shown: {"value": 40, "unit": "mV"}
